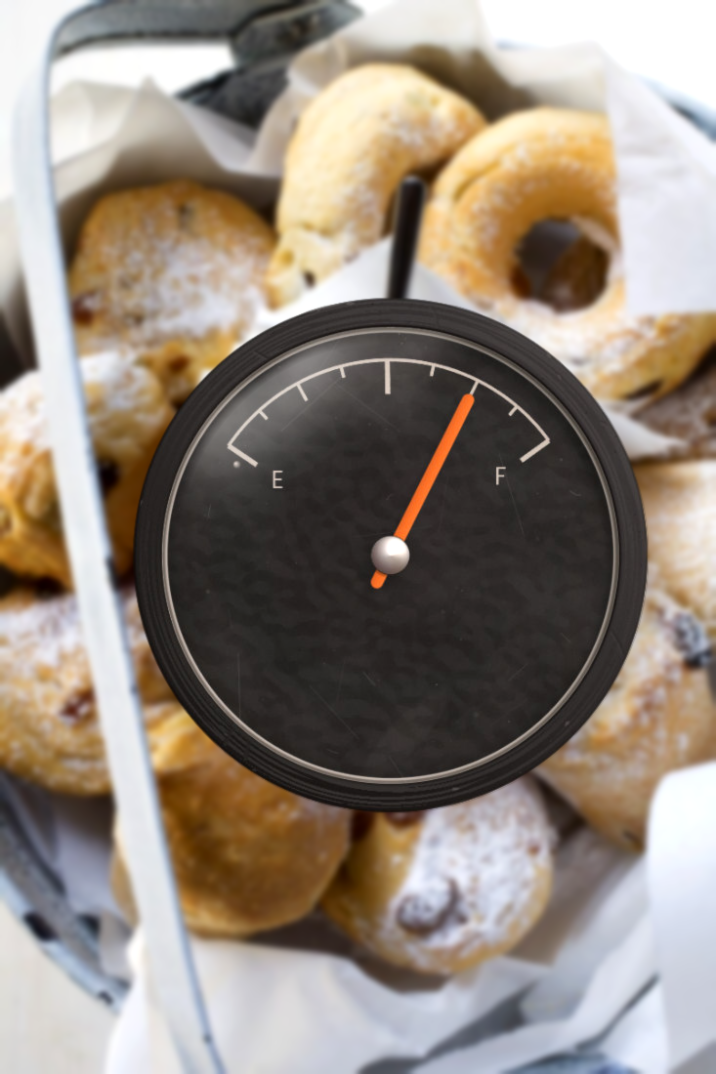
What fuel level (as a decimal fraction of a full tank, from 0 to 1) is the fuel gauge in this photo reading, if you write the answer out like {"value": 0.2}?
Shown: {"value": 0.75}
